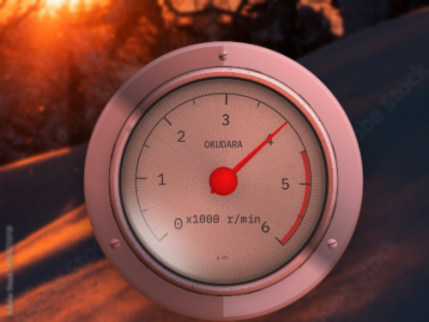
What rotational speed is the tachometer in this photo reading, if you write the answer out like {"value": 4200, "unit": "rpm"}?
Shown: {"value": 4000, "unit": "rpm"}
